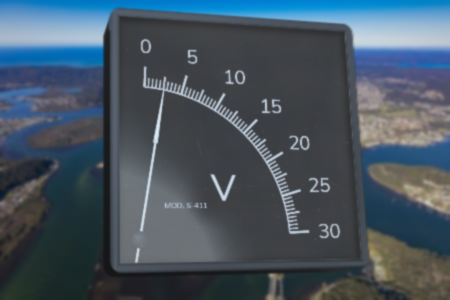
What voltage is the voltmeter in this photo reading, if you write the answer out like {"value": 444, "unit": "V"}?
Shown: {"value": 2.5, "unit": "V"}
